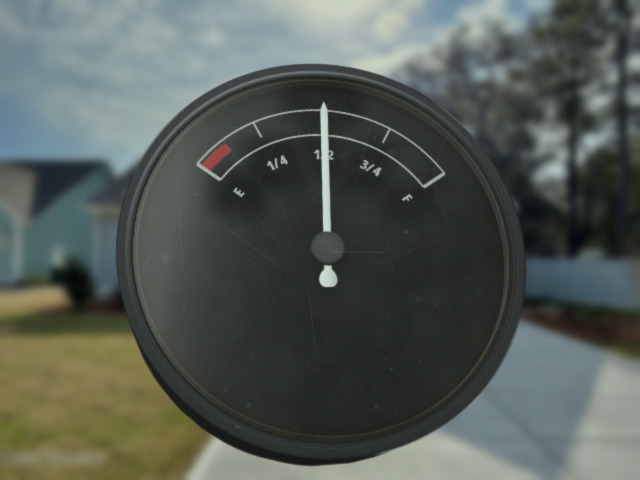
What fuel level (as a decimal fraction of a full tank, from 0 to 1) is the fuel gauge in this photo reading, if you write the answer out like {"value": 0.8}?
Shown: {"value": 0.5}
